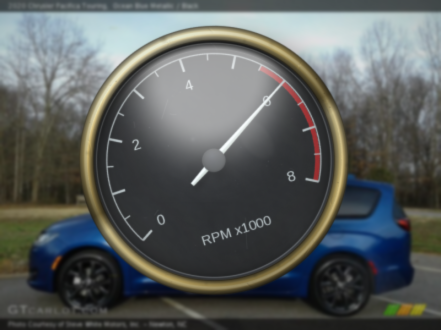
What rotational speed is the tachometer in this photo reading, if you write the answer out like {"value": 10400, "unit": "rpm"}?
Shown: {"value": 6000, "unit": "rpm"}
